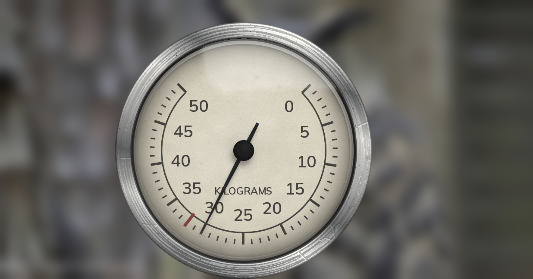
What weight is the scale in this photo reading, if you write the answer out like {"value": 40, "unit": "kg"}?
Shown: {"value": 30, "unit": "kg"}
